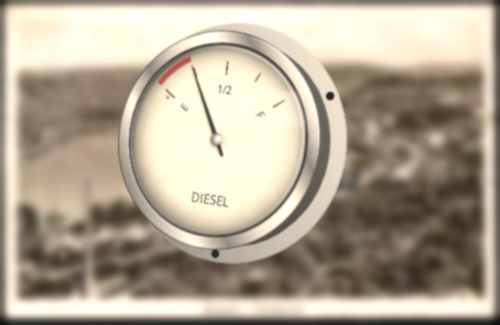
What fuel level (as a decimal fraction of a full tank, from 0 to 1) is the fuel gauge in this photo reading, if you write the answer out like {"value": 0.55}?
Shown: {"value": 0.25}
